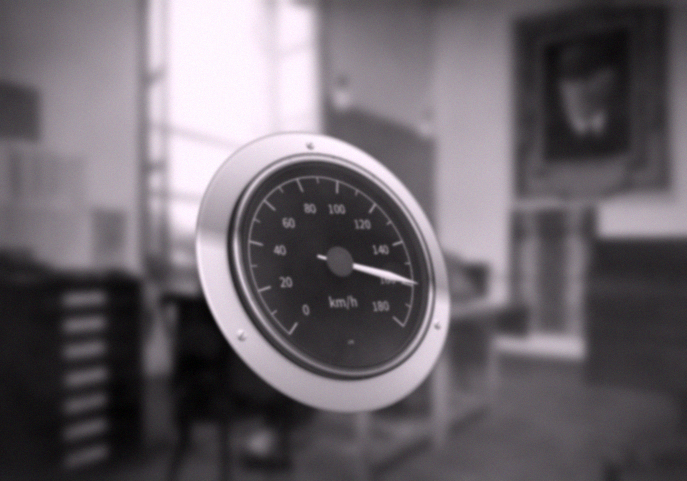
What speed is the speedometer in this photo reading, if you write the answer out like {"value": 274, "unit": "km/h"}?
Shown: {"value": 160, "unit": "km/h"}
